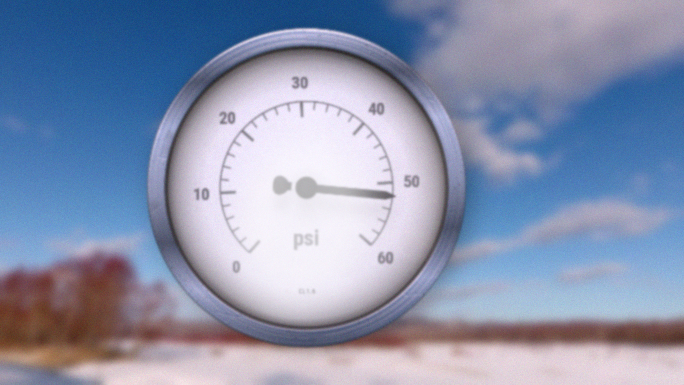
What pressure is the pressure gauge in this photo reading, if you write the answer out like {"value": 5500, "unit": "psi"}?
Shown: {"value": 52, "unit": "psi"}
